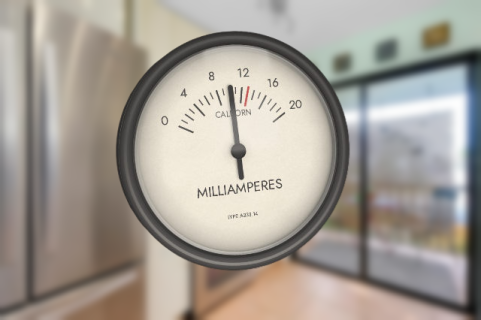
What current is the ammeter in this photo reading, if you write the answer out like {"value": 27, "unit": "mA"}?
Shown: {"value": 10, "unit": "mA"}
